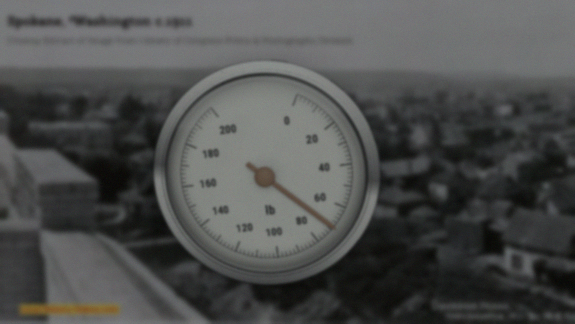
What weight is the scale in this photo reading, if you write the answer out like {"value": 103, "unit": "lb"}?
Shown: {"value": 70, "unit": "lb"}
